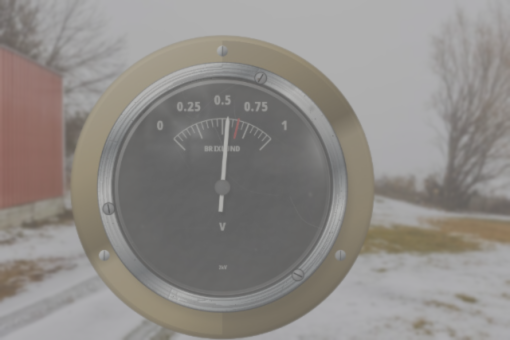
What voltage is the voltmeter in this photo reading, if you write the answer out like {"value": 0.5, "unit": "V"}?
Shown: {"value": 0.55, "unit": "V"}
